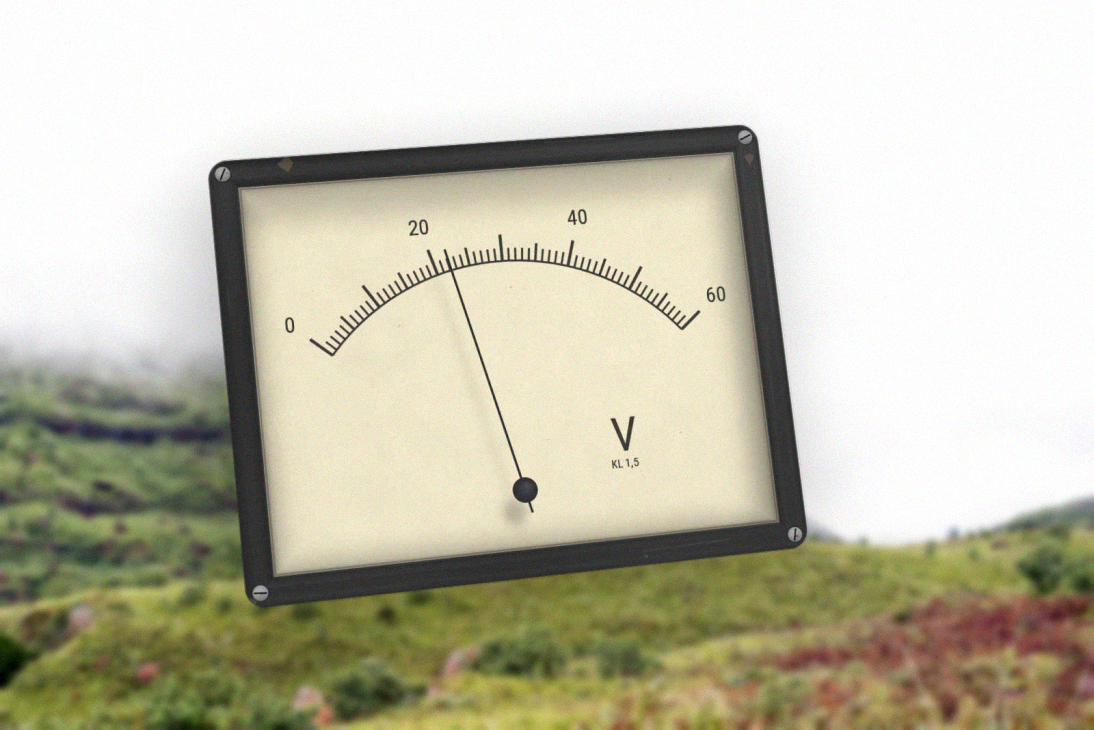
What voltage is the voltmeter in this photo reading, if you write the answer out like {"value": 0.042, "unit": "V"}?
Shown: {"value": 22, "unit": "V"}
